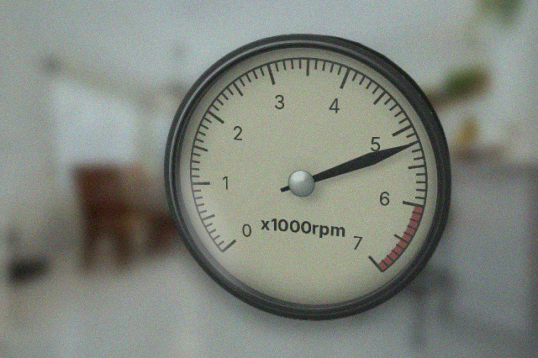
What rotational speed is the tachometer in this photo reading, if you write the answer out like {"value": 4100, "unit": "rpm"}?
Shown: {"value": 5200, "unit": "rpm"}
